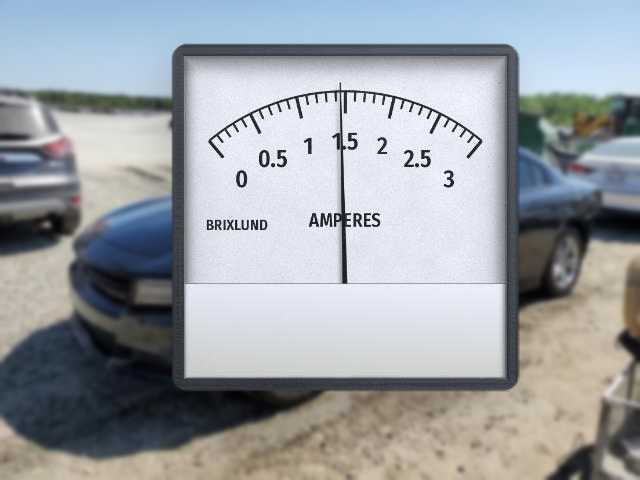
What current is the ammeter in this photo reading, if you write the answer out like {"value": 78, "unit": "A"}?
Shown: {"value": 1.45, "unit": "A"}
